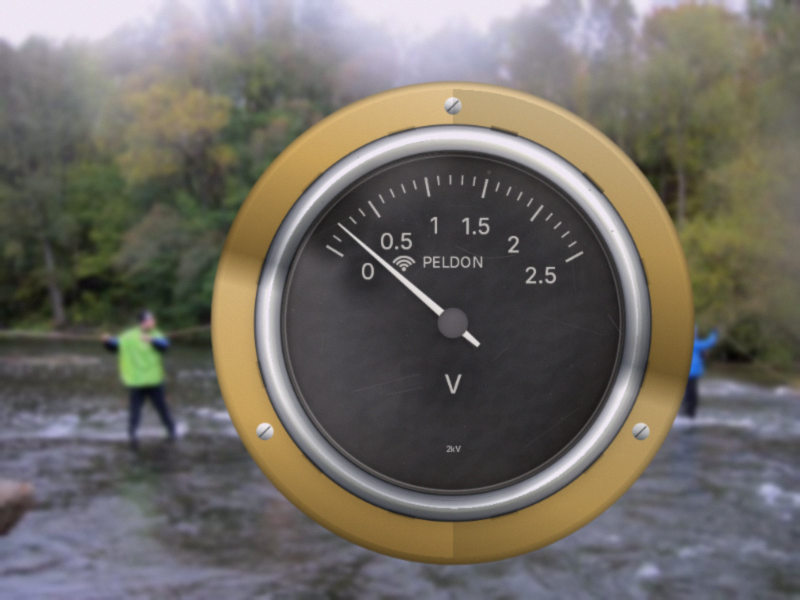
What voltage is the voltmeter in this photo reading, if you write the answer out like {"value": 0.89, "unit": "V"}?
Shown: {"value": 0.2, "unit": "V"}
